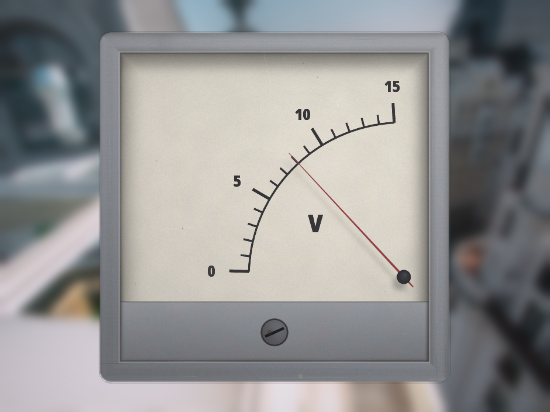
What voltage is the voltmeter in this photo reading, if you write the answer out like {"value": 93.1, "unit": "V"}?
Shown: {"value": 8, "unit": "V"}
